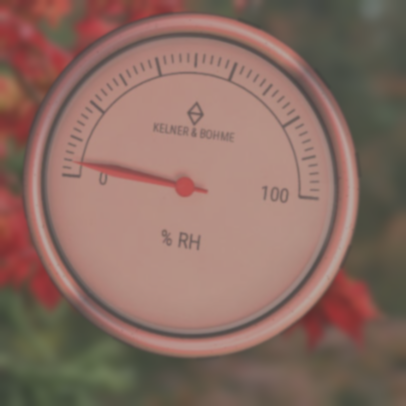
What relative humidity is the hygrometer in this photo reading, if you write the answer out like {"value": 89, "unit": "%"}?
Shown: {"value": 4, "unit": "%"}
